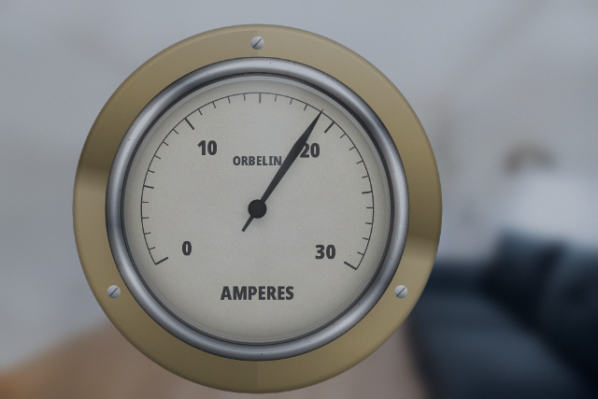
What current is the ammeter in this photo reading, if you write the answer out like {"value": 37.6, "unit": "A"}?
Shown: {"value": 19, "unit": "A"}
